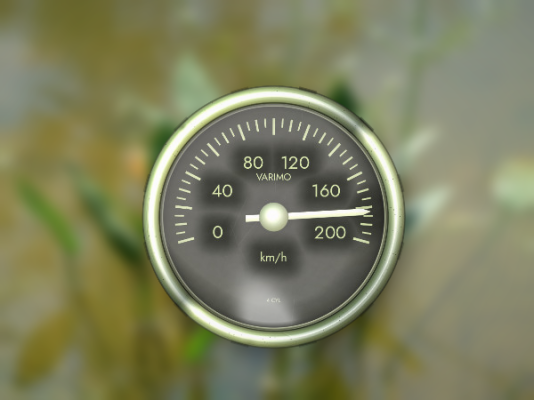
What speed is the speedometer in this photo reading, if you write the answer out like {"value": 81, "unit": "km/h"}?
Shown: {"value": 182.5, "unit": "km/h"}
